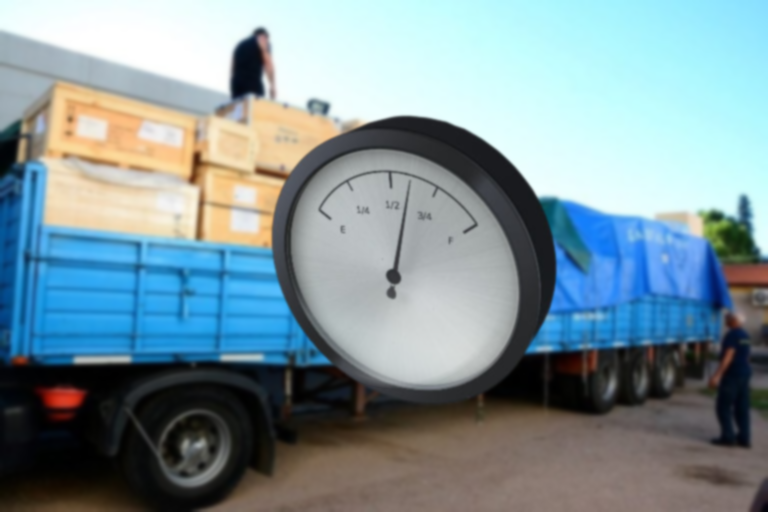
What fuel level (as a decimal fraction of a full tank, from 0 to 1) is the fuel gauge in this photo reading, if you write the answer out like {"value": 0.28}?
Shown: {"value": 0.625}
